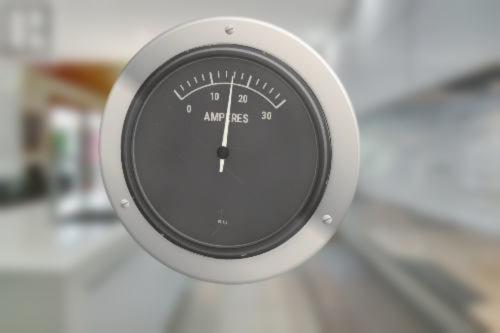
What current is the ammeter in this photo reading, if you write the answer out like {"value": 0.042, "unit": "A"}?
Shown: {"value": 16, "unit": "A"}
